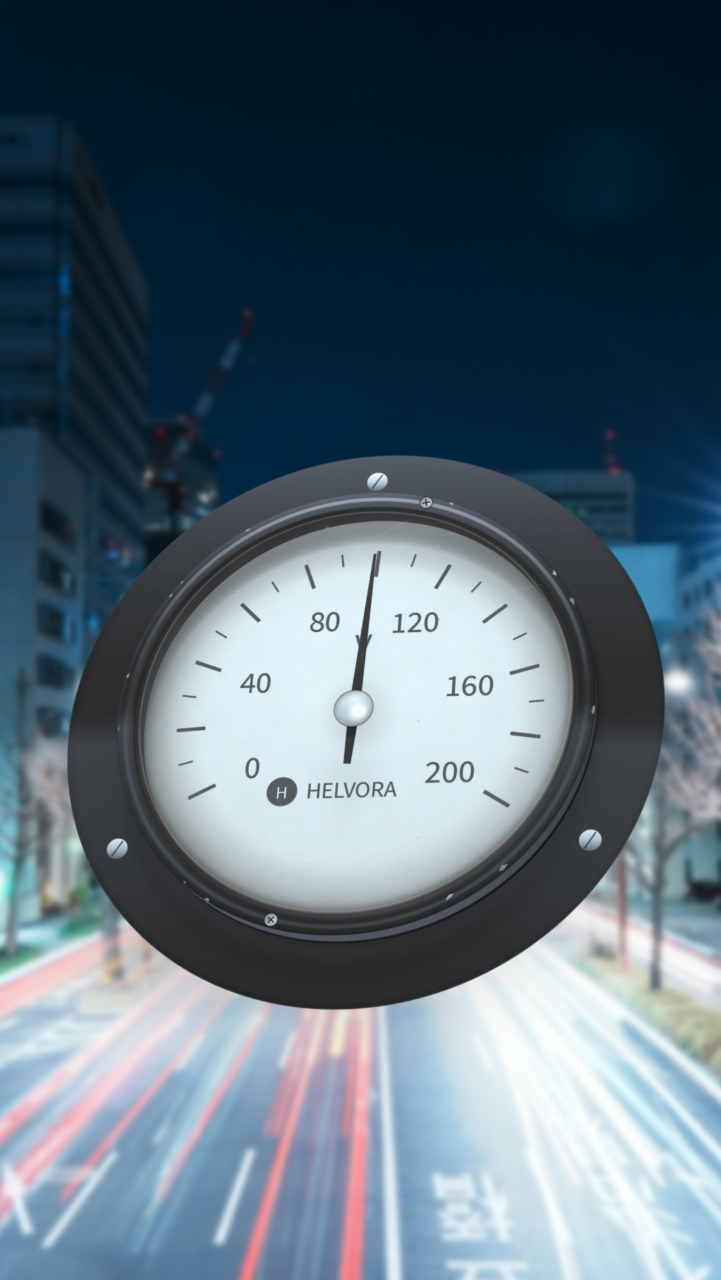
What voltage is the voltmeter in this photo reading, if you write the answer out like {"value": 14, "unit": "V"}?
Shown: {"value": 100, "unit": "V"}
